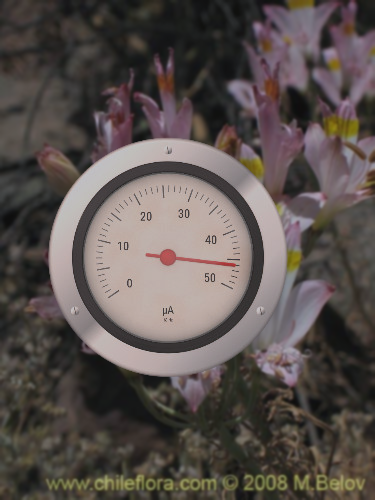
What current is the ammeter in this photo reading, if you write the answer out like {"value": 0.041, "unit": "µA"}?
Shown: {"value": 46, "unit": "µA"}
